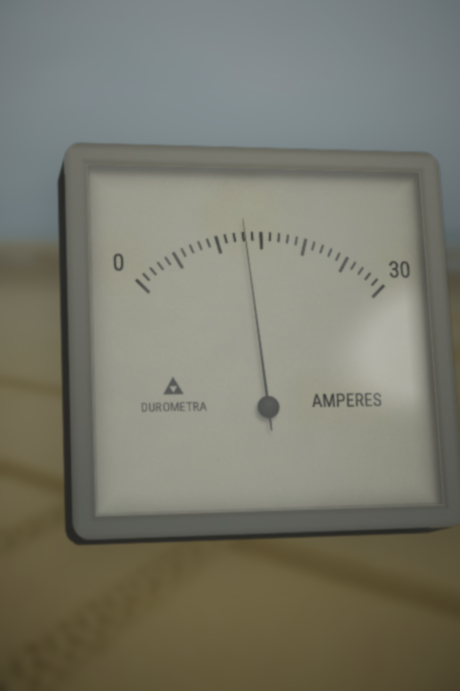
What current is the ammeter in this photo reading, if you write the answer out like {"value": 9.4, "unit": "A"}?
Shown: {"value": 13, "unit": "A"}
